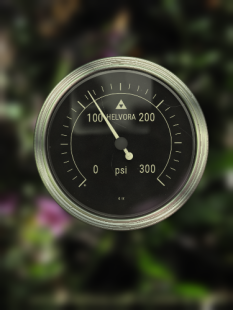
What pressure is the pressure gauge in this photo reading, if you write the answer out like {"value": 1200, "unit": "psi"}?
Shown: {"value": 115, "unit": "psi"}
